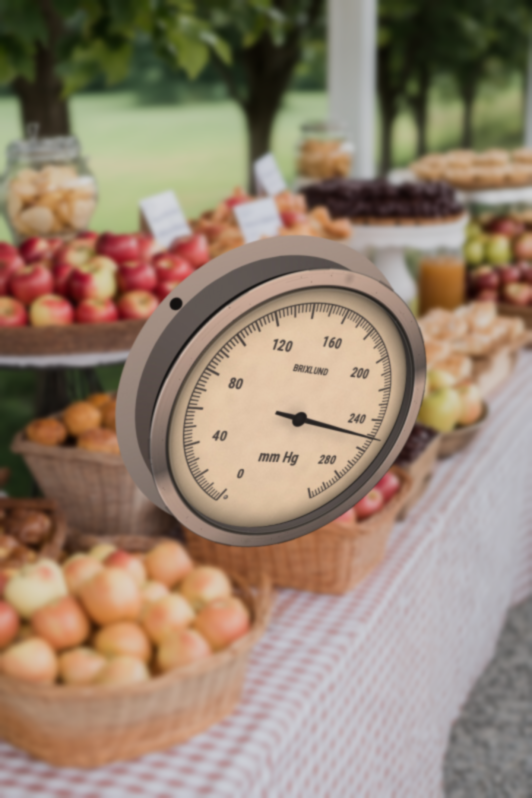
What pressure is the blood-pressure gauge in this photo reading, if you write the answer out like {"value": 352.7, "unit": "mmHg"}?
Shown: {"value": 250, "unit": "mmHg"}
